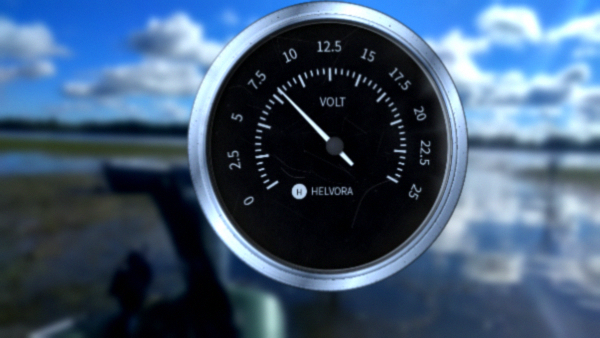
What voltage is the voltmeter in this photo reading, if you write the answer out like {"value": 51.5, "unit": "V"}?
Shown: {"value": 8, "unit": "V"}
